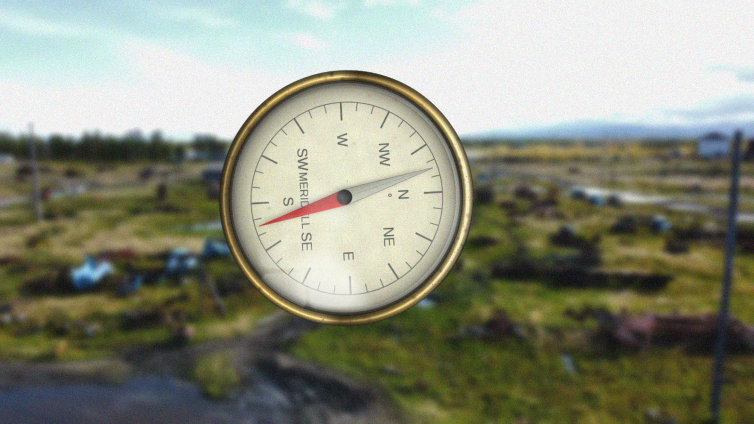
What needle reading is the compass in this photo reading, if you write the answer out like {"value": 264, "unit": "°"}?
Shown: {"value": 165, "unit": "°"}
